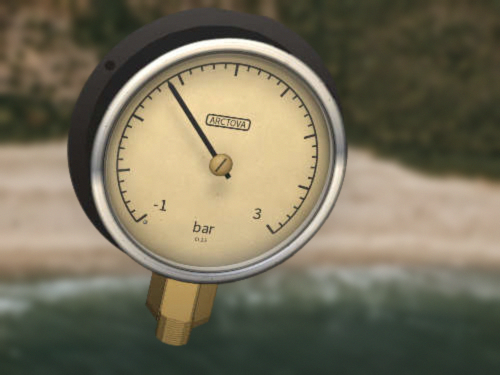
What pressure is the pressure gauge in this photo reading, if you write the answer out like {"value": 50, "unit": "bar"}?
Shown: {"value": 0.4, "unit": "bar"}
